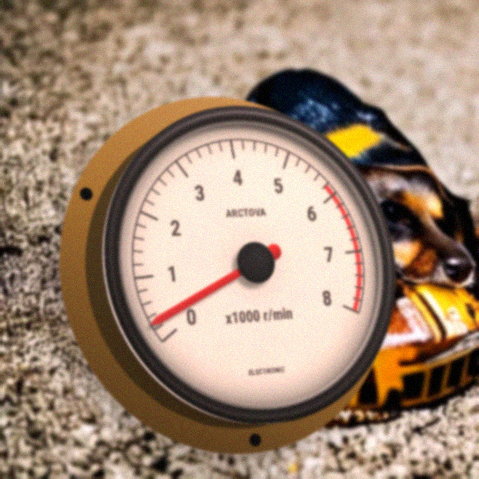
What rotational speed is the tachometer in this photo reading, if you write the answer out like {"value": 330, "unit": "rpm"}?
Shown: {"value": 300, "unit": "rpm"}
